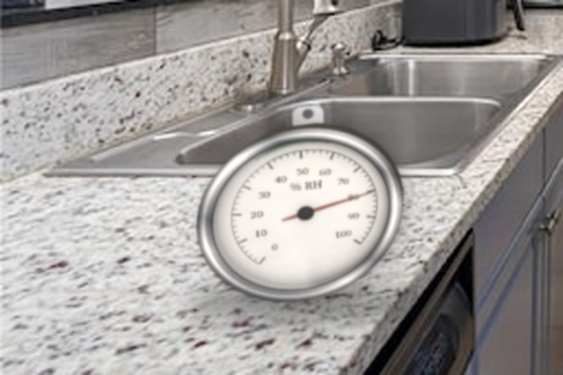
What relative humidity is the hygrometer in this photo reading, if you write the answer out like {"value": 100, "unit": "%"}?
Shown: {"value": 80, "unit": "%"}
